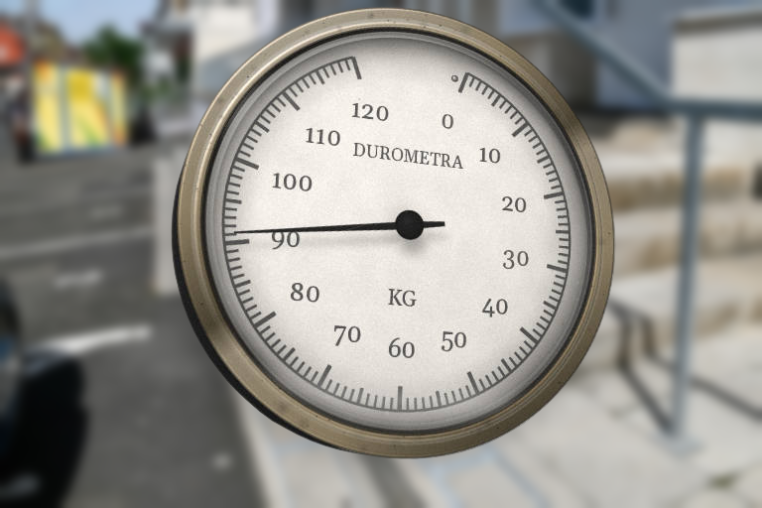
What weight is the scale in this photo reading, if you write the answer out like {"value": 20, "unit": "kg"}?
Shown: {"value": 91, "unit": "kg"}
